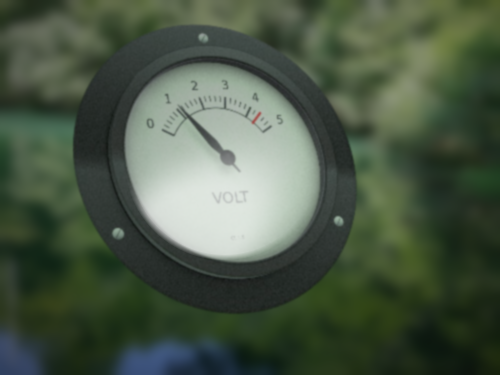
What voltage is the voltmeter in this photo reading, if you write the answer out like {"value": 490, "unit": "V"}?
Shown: {"value": 1, "unit": "V"}
